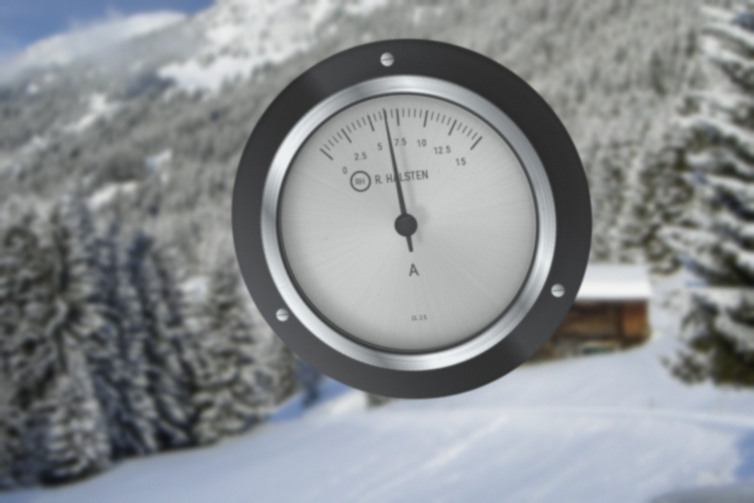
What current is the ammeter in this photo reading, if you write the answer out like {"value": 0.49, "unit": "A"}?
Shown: {"value": 6.5, "unit": "A"}
